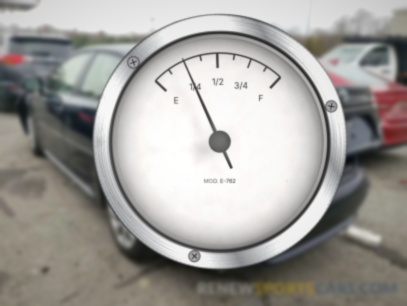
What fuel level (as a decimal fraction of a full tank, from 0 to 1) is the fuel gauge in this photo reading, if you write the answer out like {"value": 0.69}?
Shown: {"value": 0.25}
